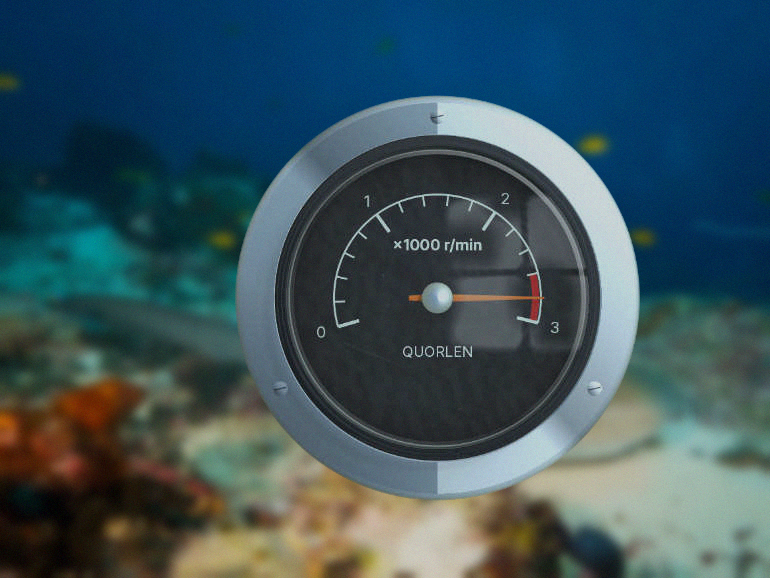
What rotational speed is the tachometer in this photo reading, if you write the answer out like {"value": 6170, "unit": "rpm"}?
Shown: {"value": 2800, "unit": "rpm"}
